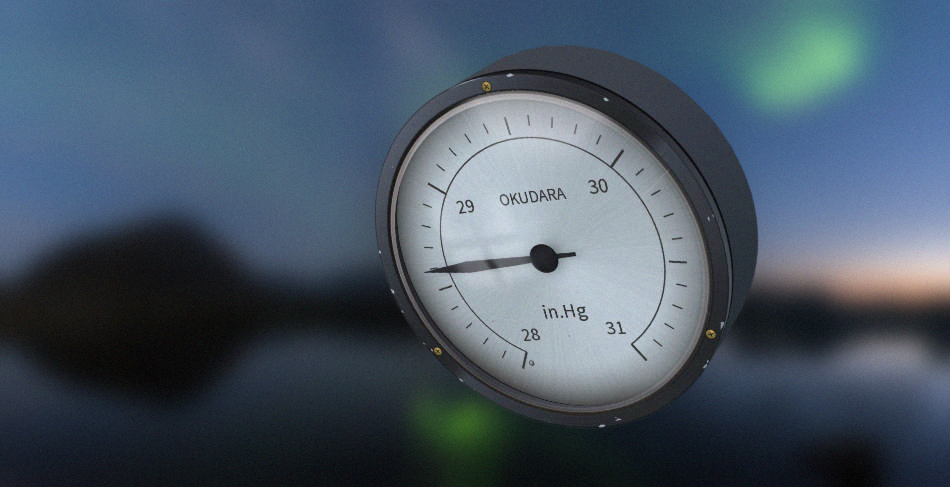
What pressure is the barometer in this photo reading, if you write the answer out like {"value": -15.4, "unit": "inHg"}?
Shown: {"value": 28.6, "unit": "inHg"}
